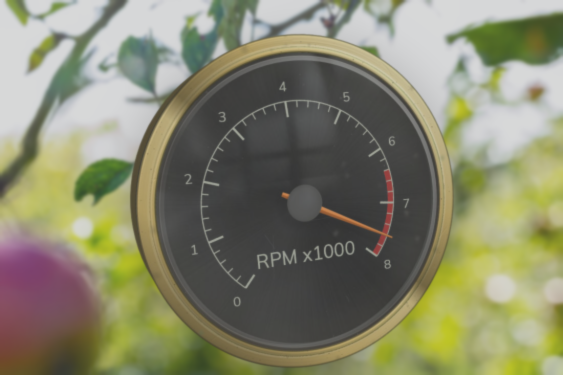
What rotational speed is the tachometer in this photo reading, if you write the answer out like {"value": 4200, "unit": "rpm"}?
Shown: {"value": 7600, "unit": "rpm"}
